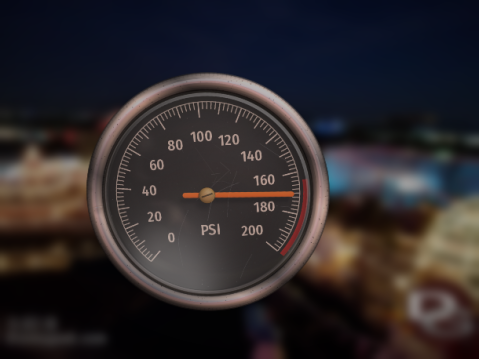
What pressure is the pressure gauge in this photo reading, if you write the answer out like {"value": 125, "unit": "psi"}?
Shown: {"value": 170, "unit": "psi"}
